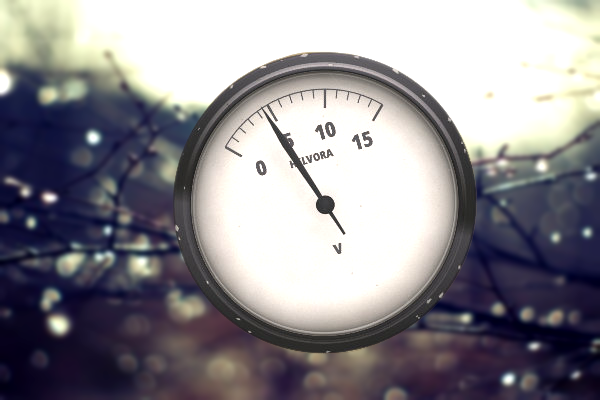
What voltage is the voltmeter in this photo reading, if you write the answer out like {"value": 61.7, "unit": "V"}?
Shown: {"value": 4.5, "unit": "V"}
